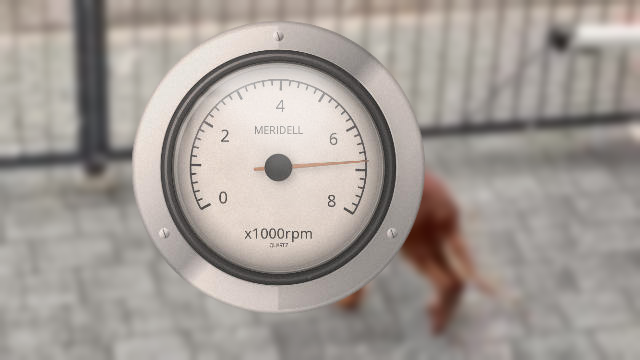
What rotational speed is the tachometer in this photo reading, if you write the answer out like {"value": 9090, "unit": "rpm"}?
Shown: {"value": 6800, "unit": "rpm"}
